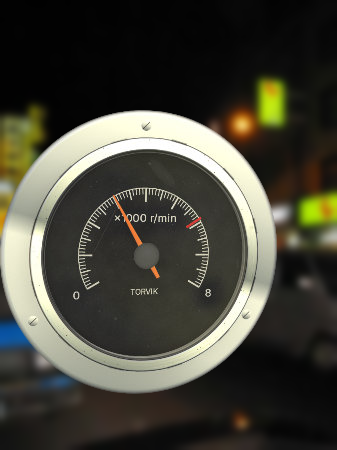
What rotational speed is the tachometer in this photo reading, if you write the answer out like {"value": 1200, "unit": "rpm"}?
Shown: {"value": 3000, "unit": "rpm"}
